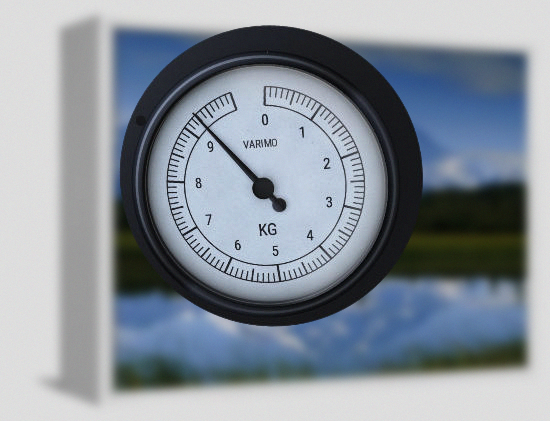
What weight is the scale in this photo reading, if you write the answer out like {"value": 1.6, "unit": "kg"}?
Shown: {"value": 9.3, "unit": "kg"}
